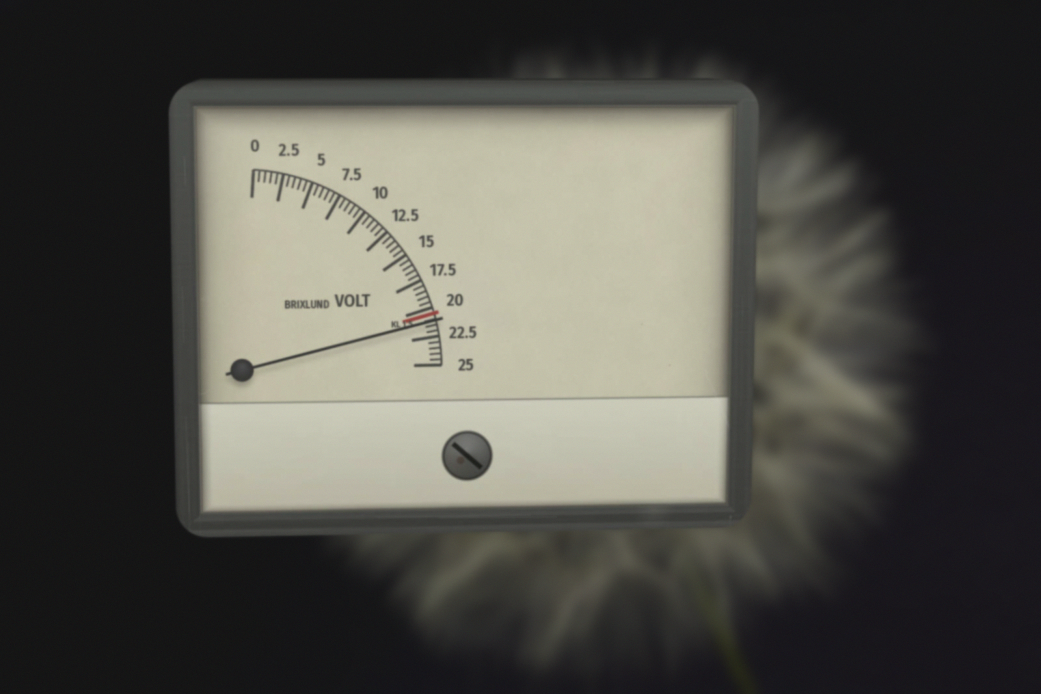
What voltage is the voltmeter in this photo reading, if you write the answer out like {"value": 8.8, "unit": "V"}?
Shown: {"value": 21, "unit": "V"}
